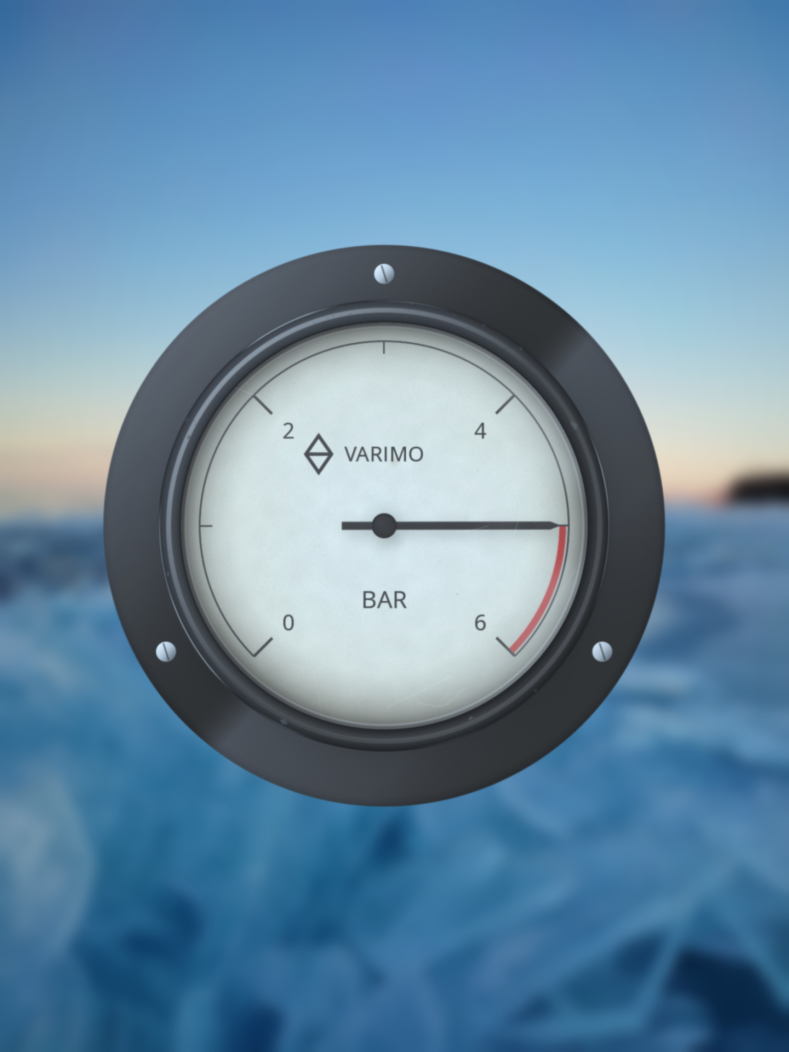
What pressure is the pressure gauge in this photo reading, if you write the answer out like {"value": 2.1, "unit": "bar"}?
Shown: {"value": 5, "unit": "bar"}
